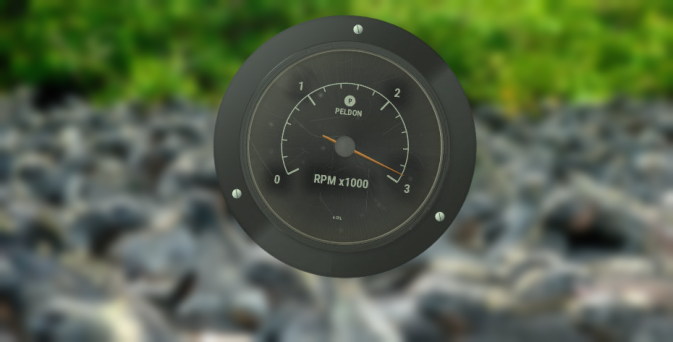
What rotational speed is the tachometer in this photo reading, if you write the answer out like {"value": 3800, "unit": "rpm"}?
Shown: {"value": 2900, "unit": "rpm"}
